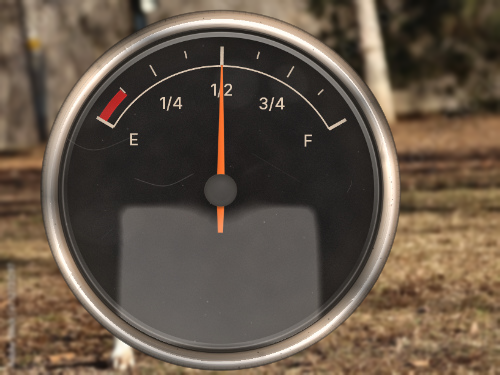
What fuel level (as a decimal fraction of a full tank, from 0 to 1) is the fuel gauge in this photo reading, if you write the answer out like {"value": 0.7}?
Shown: {"value": 0.5}
